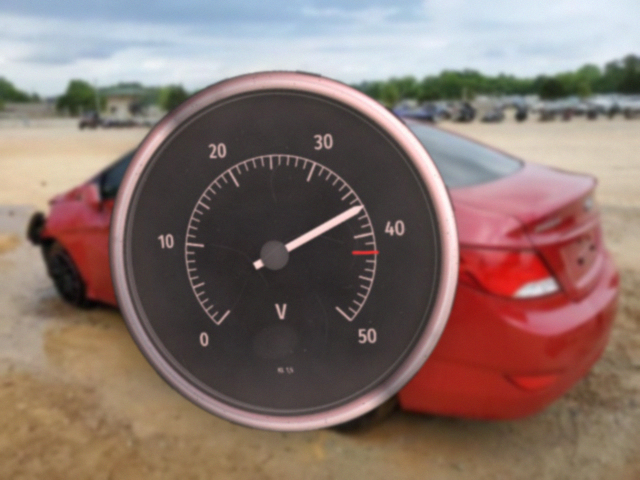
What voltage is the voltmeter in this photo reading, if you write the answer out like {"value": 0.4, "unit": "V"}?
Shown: {"value": 37, "unit": "V"}
